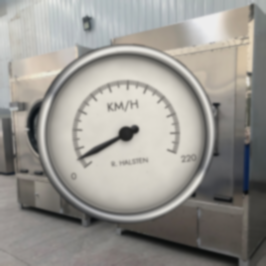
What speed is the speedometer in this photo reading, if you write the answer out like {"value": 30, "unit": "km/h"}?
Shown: {"value": 10, "unit": "km/h"}
